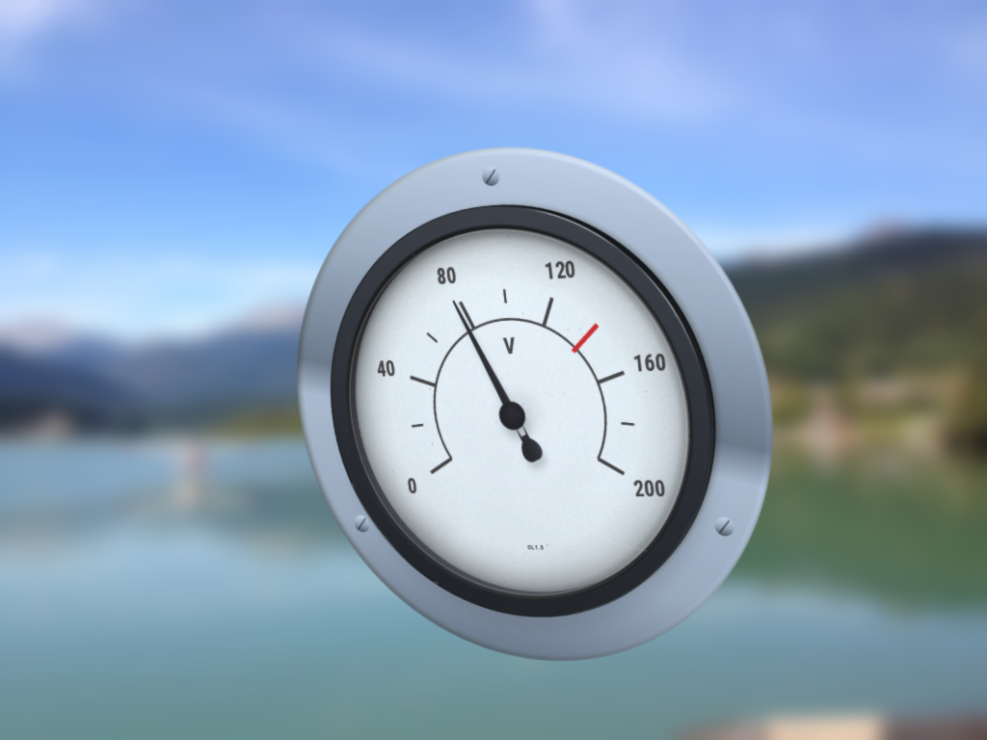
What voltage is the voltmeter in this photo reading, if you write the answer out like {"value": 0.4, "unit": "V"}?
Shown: {"value": 80, "unit": "V"}
